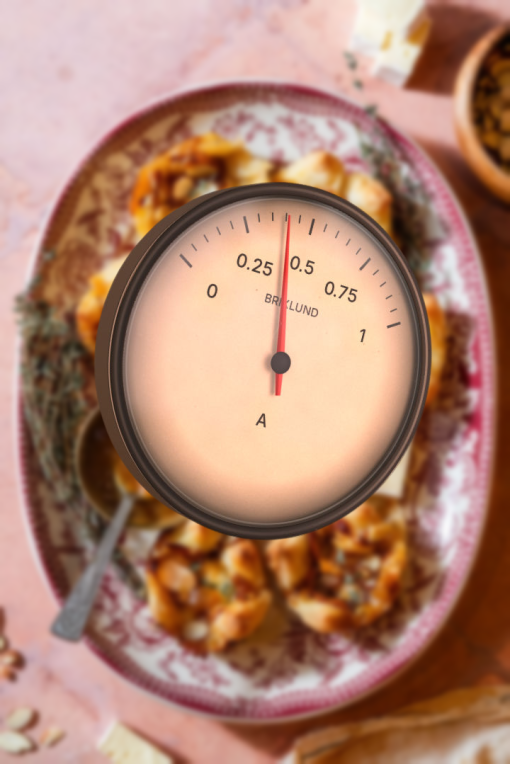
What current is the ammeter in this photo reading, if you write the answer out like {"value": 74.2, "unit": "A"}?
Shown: {"value": 0.4, "unit": "A"}
